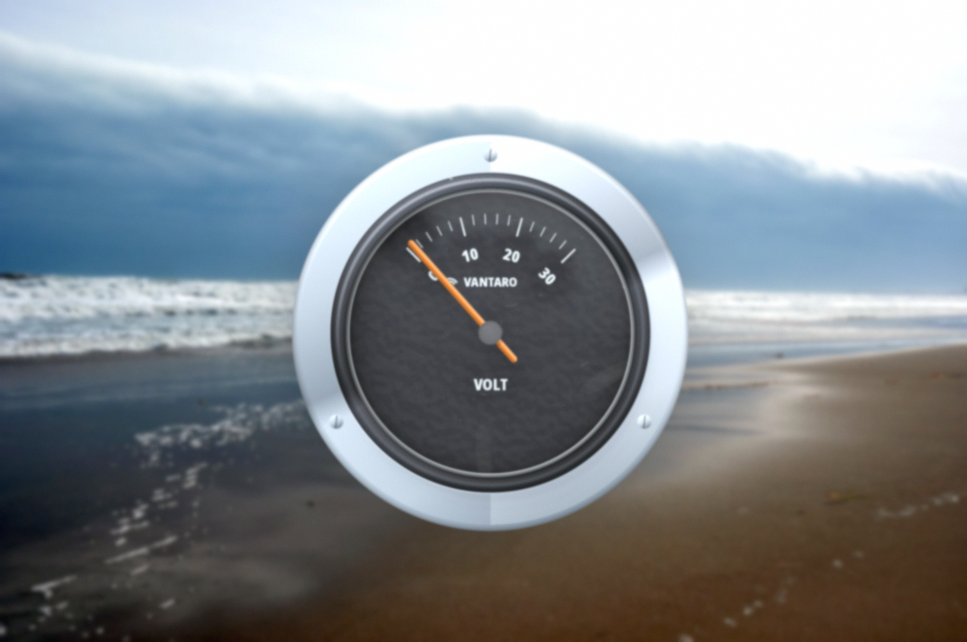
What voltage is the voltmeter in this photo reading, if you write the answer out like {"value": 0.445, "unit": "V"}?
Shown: {"value": 1, "unit": "V"}
